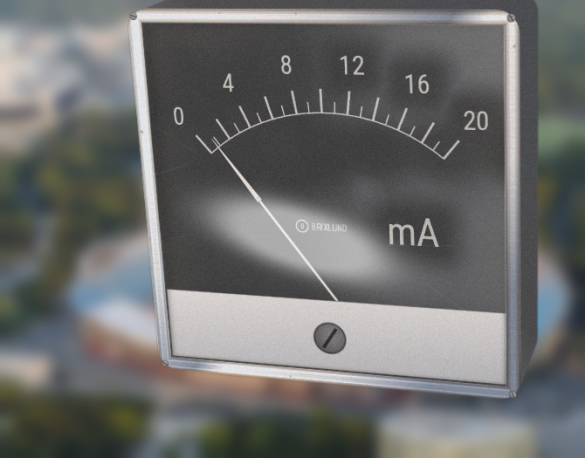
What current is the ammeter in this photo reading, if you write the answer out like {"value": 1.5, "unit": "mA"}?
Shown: {"value": 1, "unit": "mA"}
